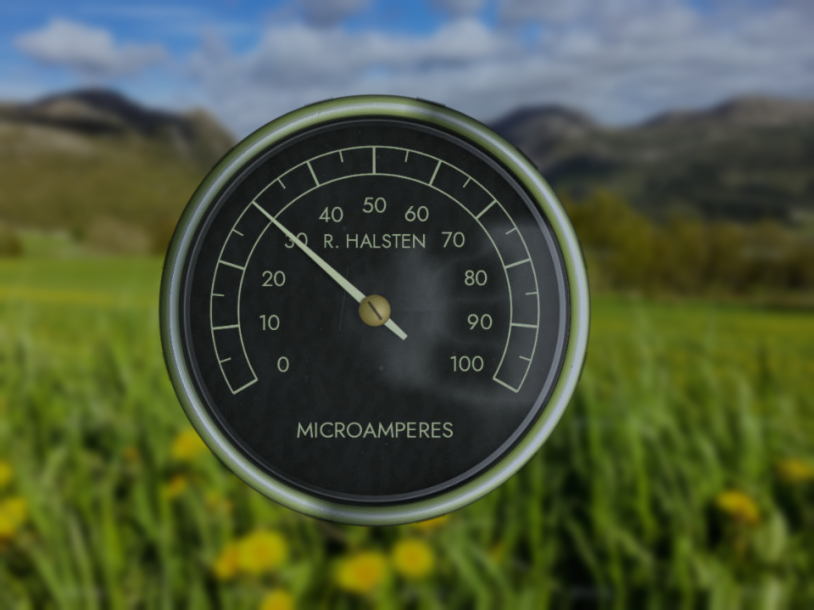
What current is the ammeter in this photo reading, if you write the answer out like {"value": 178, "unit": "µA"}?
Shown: {"value": 30, "unit": "µA"}
